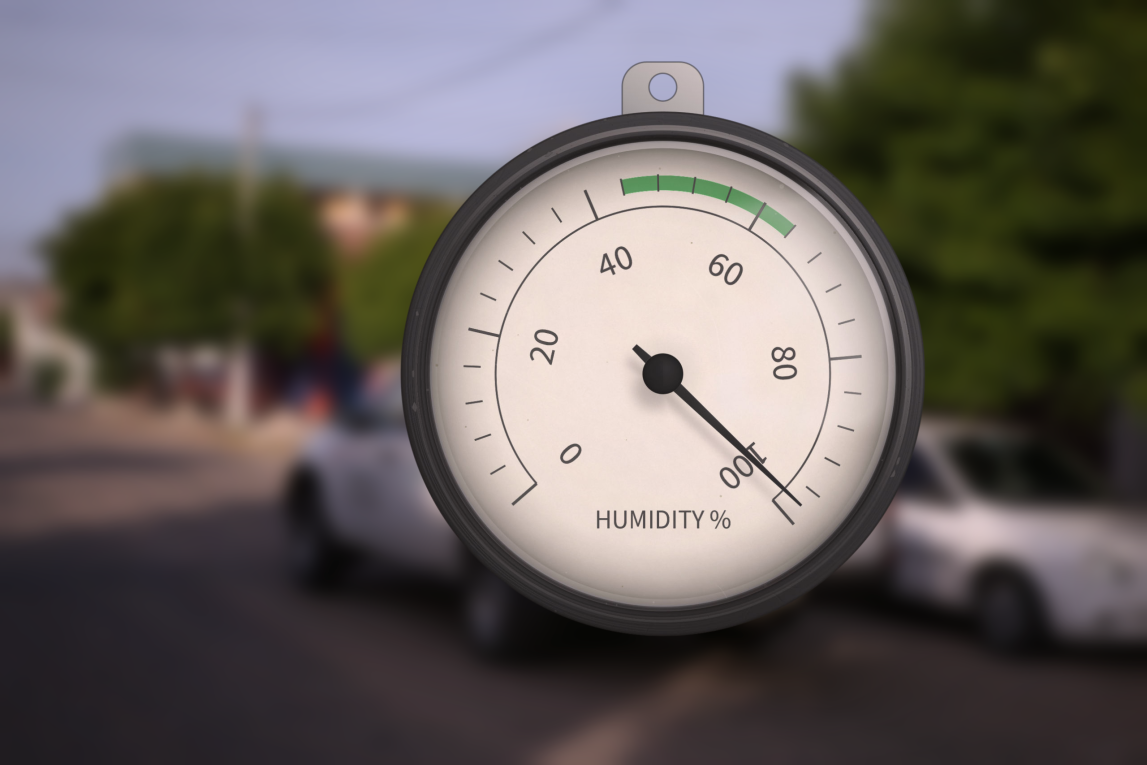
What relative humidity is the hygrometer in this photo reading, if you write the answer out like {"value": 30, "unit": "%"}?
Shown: {"value": 98, "unit": "%"}
